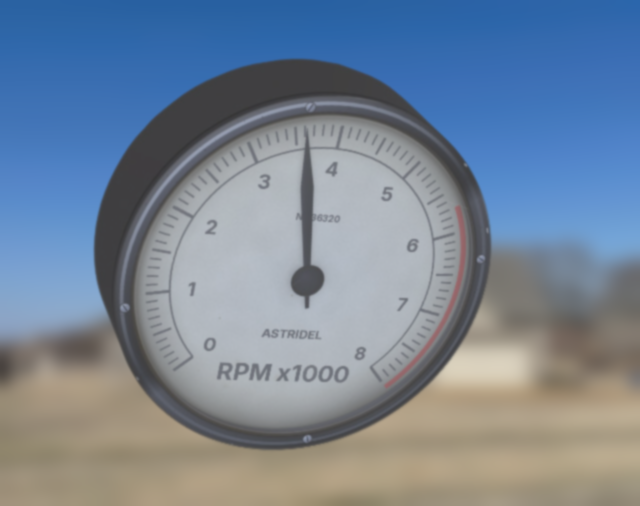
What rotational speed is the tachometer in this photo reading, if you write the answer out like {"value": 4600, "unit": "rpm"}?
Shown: {"value": 3600, "unit": "rpm"}
